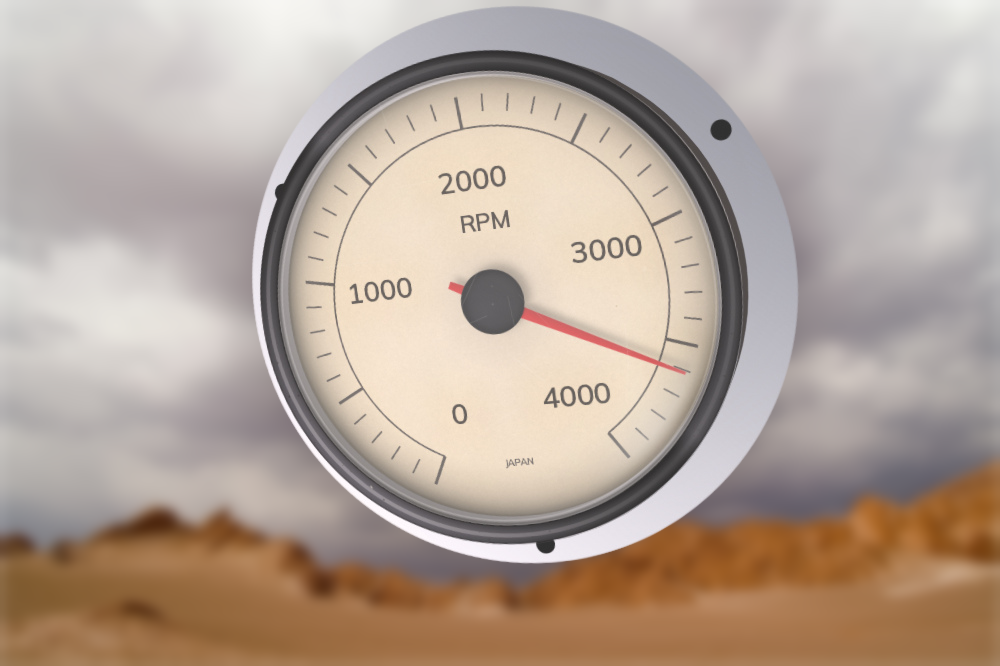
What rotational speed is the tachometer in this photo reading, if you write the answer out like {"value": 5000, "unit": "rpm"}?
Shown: {"value": 3600, "unit": "rpm"}
